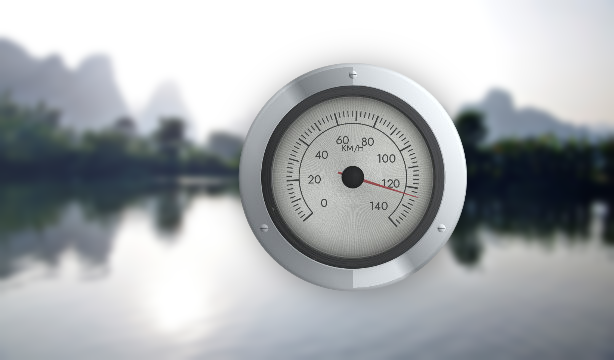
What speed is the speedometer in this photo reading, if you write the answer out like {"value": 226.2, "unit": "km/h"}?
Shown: {"value": 124, "unit": "km/h"}
